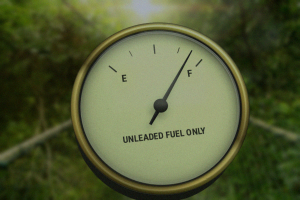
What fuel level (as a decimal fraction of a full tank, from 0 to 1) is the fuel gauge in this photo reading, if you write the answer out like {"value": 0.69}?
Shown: {"value": 0.875}
